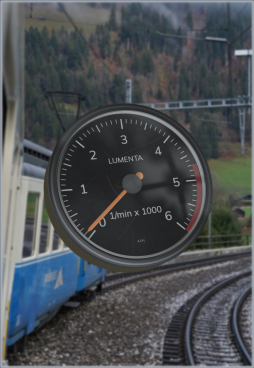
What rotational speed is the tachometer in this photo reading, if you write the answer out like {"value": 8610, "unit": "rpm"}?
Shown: {"value": 100, "unit": "rpm"}
